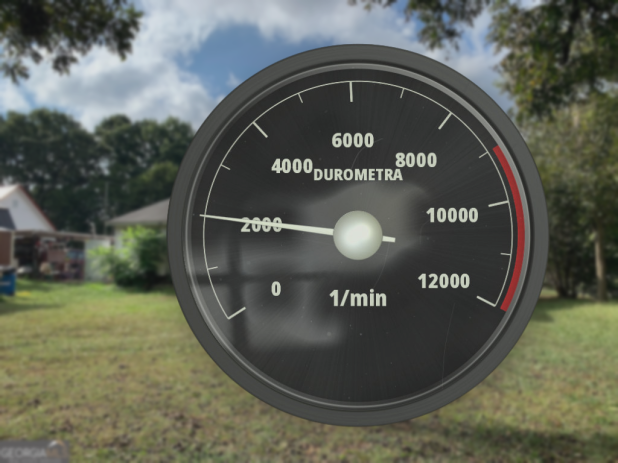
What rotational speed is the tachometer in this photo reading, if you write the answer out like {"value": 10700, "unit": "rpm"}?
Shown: {"value": 2000, "unit": "rpm"}
